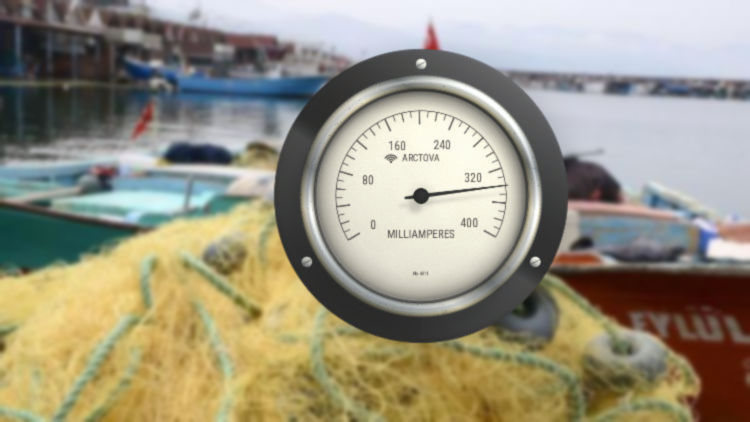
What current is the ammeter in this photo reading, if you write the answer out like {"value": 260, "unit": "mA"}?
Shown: {"value": 340, "unit": "mA"}
